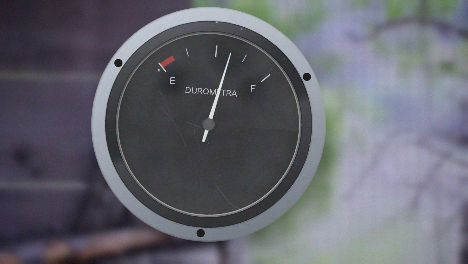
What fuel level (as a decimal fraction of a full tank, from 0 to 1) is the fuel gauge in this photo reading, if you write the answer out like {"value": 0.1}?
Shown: {"value": 0.625}
